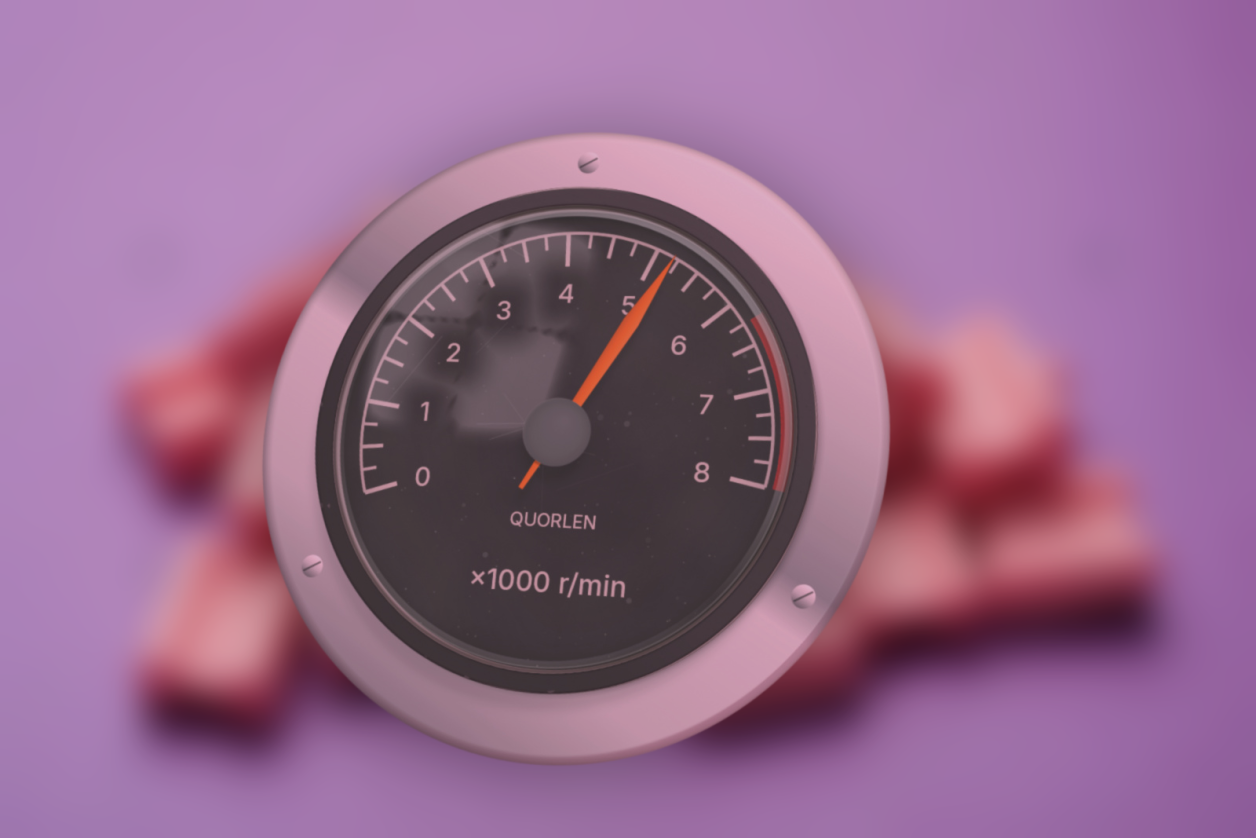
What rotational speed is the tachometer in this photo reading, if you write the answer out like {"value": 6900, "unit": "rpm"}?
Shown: {"value": 5250, "unit": "rpm"}
